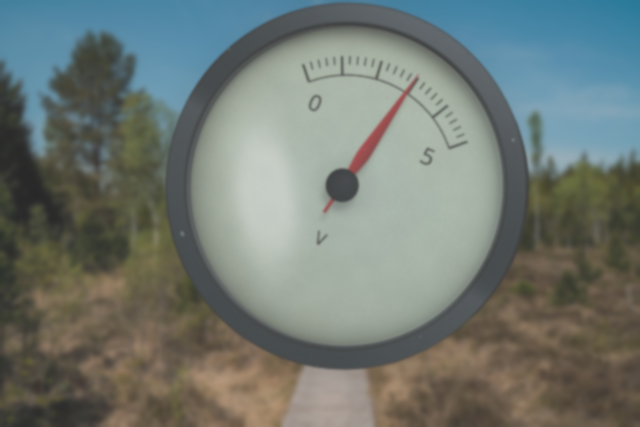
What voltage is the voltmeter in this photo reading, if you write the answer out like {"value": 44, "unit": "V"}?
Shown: {"value": 3, "unit": "V"}
